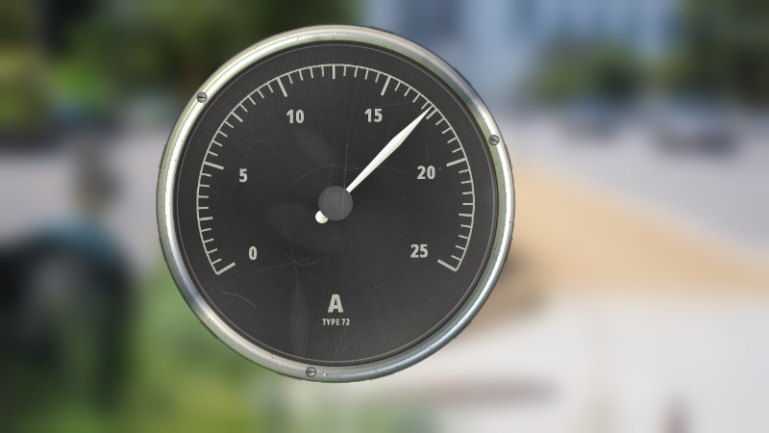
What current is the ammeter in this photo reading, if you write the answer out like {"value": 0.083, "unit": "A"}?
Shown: {"value": 17.25, "unit": "A"}
